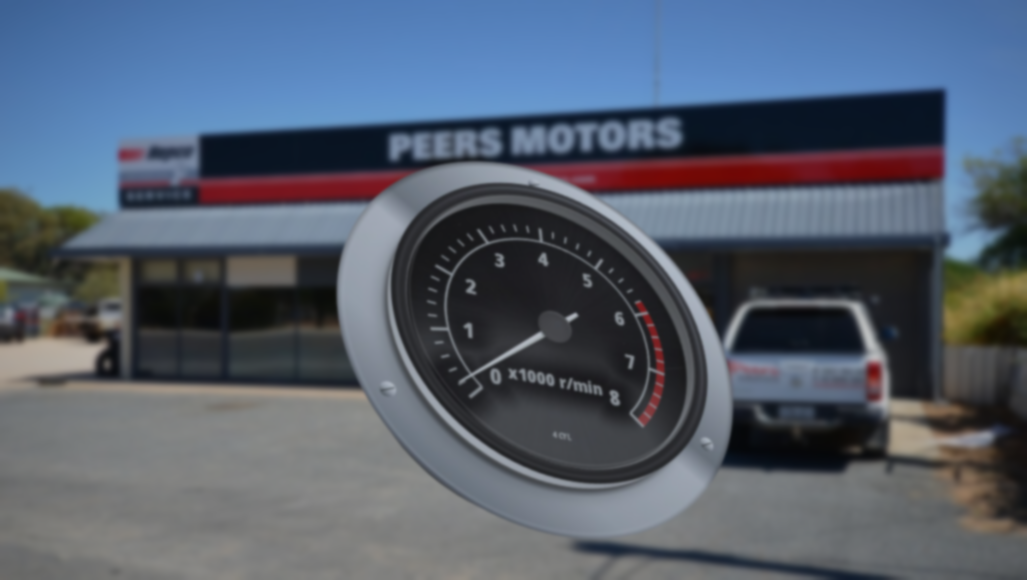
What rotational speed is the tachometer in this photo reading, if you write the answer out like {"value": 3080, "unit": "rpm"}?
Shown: {"value": 200, "unit": "rpm"}
